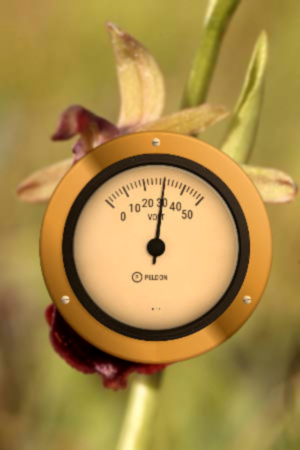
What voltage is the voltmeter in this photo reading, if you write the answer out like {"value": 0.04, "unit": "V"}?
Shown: {"value": 30, "unit": "V"}
